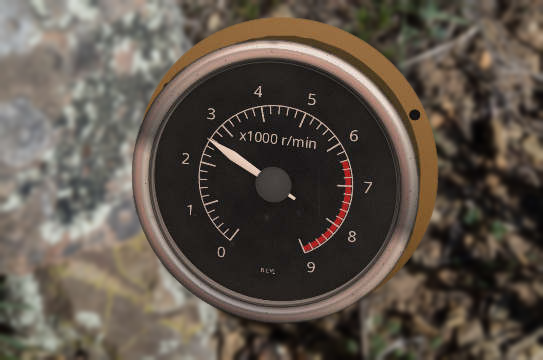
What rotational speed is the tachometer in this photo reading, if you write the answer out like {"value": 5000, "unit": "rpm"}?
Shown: {"value": 2600, "unit": "rpm"}
